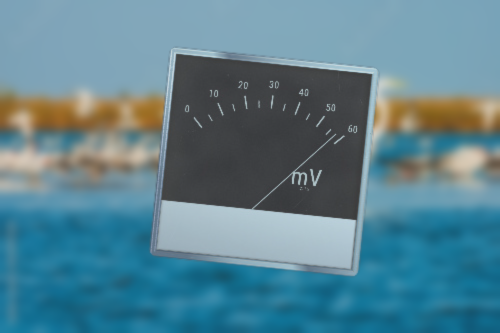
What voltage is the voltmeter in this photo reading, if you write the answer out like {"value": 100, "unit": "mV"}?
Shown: {"value": 57.5, "unit": "mV"}
